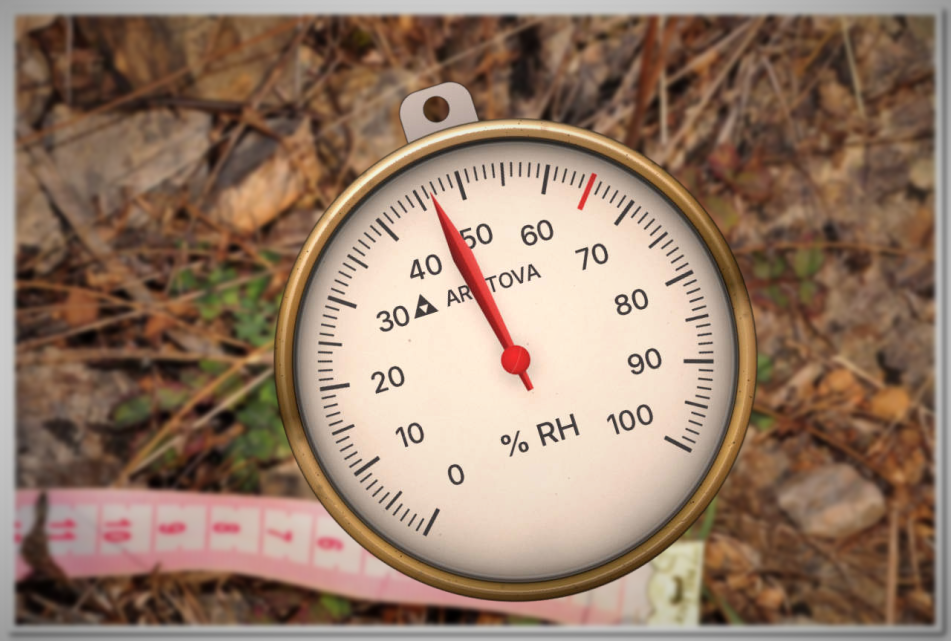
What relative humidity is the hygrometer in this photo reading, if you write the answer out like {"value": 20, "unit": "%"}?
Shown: {"value": 46.5, "unit": "%"}
